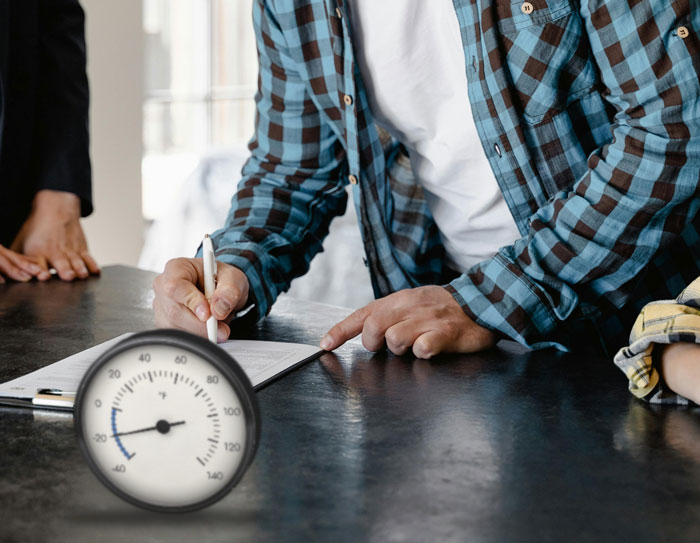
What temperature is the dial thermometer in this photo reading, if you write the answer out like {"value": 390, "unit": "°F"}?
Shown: {"value": -20, "unit": "°F"}
